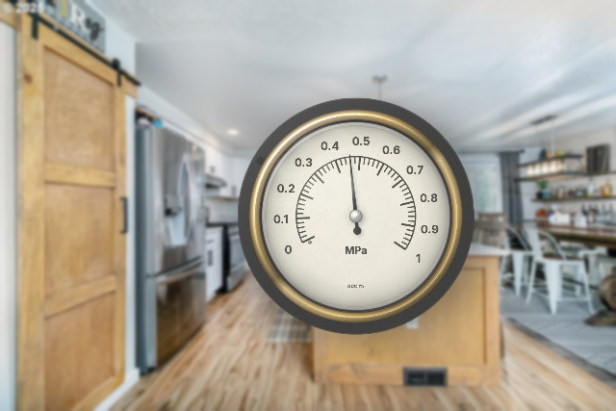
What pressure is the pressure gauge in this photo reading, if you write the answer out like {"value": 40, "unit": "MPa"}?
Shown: {"value": 0.46, "unit": "MPa"}
